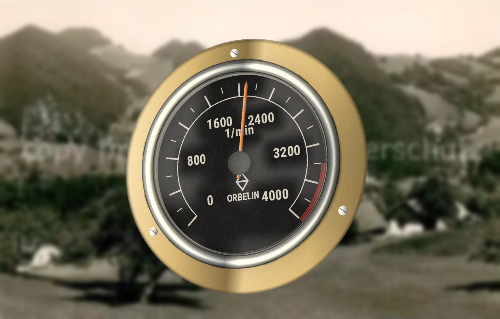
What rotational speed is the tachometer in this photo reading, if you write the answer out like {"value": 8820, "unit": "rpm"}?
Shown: {"value": 2100, "unit": "rpm"}
